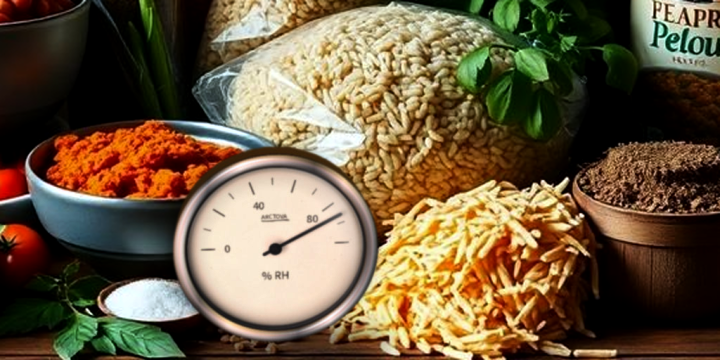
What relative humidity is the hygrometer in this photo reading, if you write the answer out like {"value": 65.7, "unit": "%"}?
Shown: {"value": 85, "unit": "%"}
